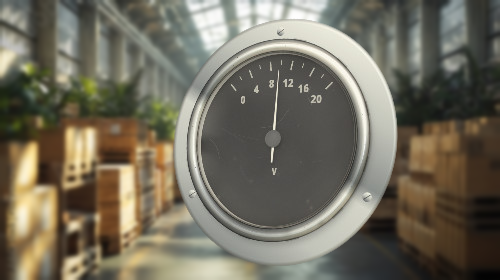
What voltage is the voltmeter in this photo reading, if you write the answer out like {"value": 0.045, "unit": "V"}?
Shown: {"value": 10, "unit": "V"}
